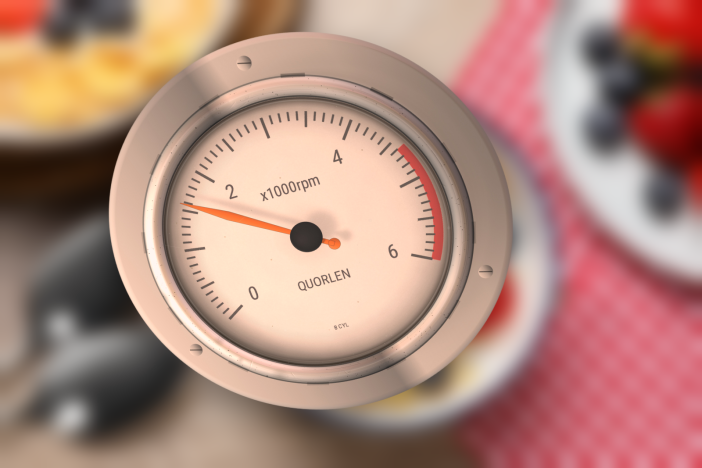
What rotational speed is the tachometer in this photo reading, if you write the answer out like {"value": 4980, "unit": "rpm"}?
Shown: {"value": 1600, "unit": "rpm"}
